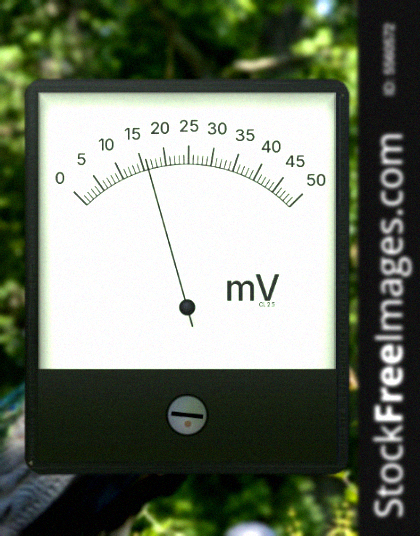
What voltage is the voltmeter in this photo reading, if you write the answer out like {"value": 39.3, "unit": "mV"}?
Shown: {"value": 16, "unit": "mV"}
